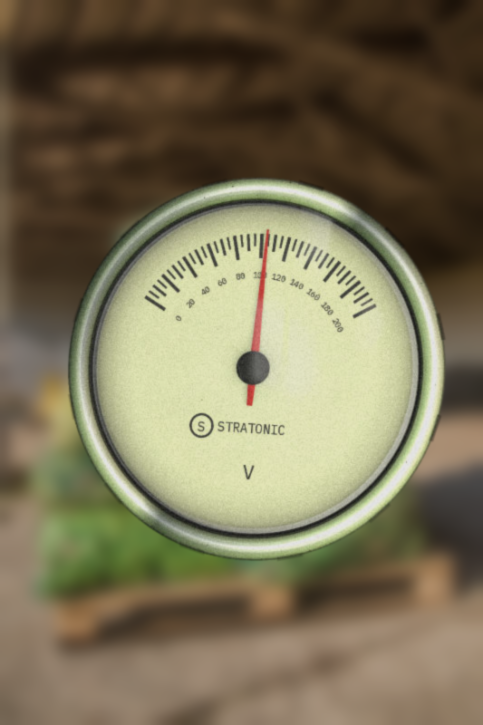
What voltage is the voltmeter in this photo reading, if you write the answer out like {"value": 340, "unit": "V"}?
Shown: {"value": 105, "unit": "V"}
